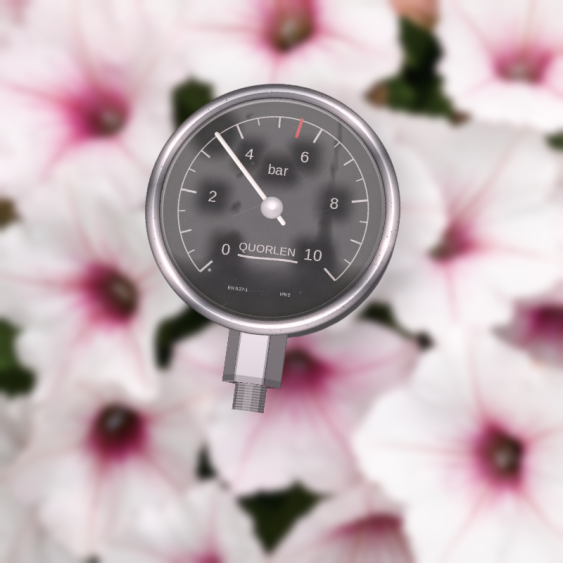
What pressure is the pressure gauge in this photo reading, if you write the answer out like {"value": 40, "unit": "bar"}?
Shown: {"value": 3.5, "unit": "bar"}
